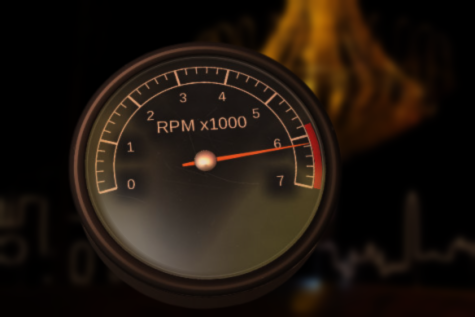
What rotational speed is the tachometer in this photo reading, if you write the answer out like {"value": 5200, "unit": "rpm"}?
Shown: {"value": 6200, "unit": "rpm"}
